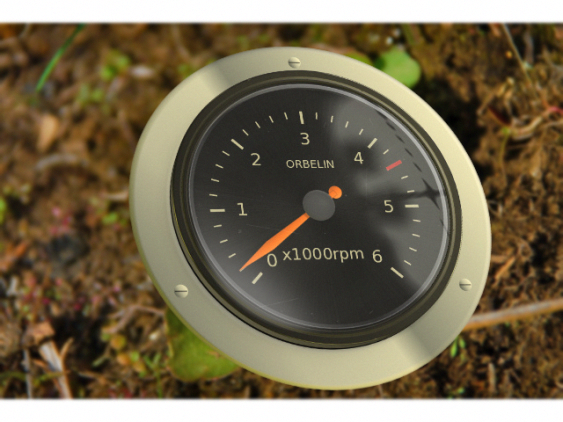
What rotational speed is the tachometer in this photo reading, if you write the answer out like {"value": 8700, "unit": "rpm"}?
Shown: {"value": 200, "unit": "rpm"}
